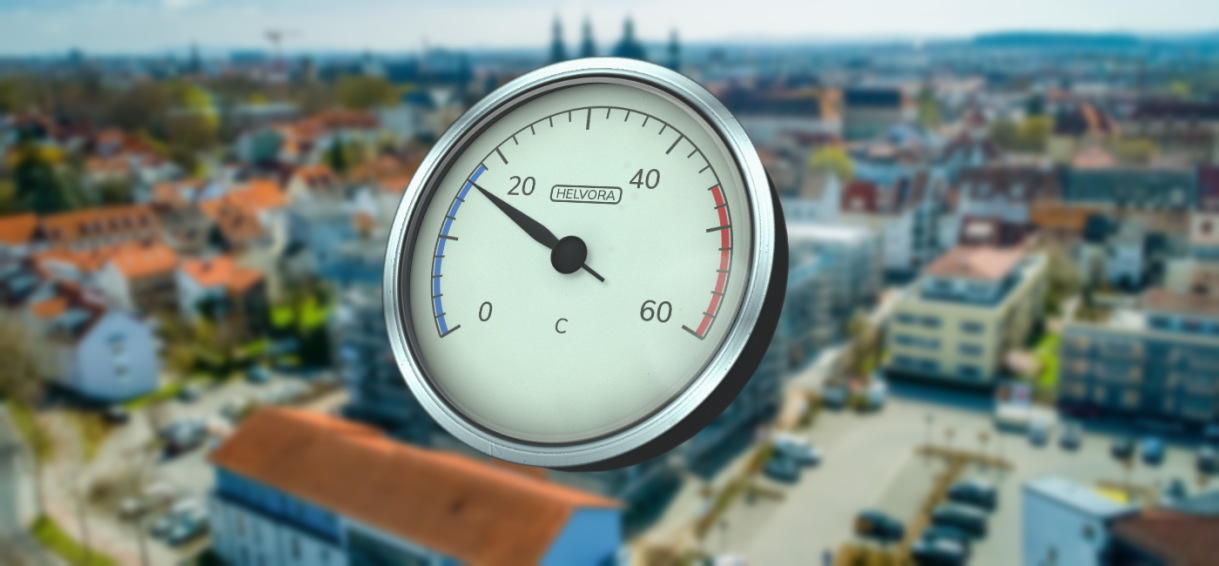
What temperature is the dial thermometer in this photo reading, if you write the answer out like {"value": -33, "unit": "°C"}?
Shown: {"value": 16, "unit": "°C"}
